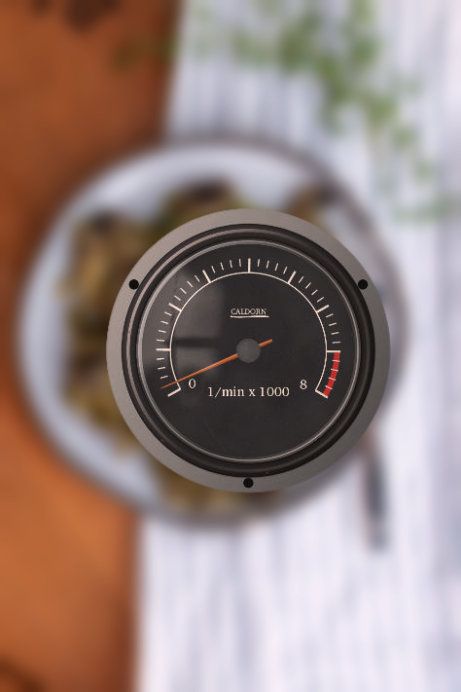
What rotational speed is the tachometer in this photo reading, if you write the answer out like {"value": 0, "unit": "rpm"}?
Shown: {"value": 200, "unit": "rpm"}
